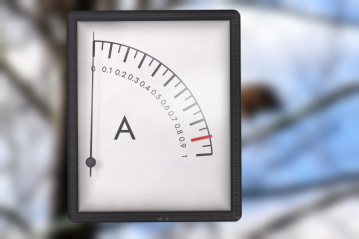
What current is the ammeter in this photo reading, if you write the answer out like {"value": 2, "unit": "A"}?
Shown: {"value": 0, "unit": "A"}
